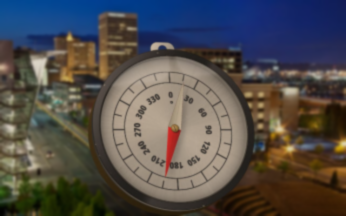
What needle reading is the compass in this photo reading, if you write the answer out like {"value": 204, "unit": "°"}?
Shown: {"value": 195, "unit": "°"}
